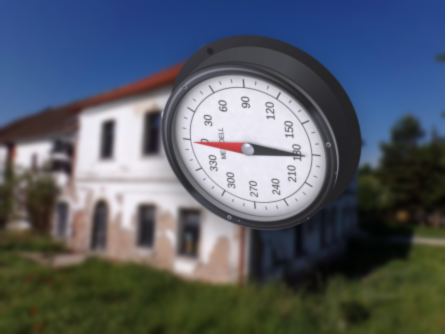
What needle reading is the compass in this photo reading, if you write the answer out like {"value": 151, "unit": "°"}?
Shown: {"value": 0, "unit": "°"}
